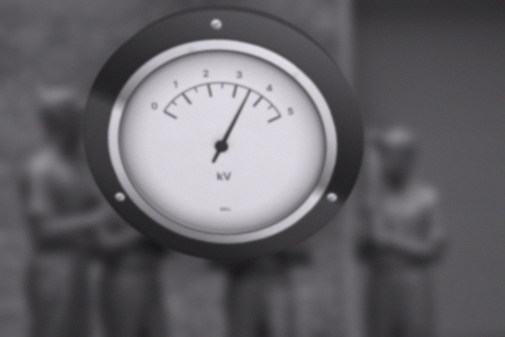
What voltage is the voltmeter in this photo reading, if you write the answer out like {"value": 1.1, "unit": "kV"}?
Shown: {"value": 3.5, "unit": "kV"}
